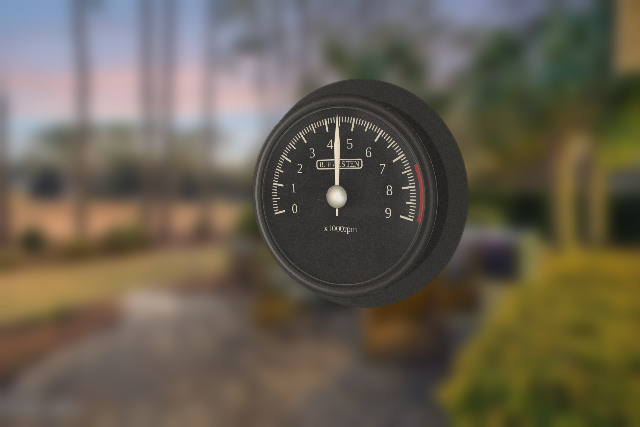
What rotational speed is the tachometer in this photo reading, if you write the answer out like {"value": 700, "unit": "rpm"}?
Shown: {"value": 4500, "unit": "rpm"}
